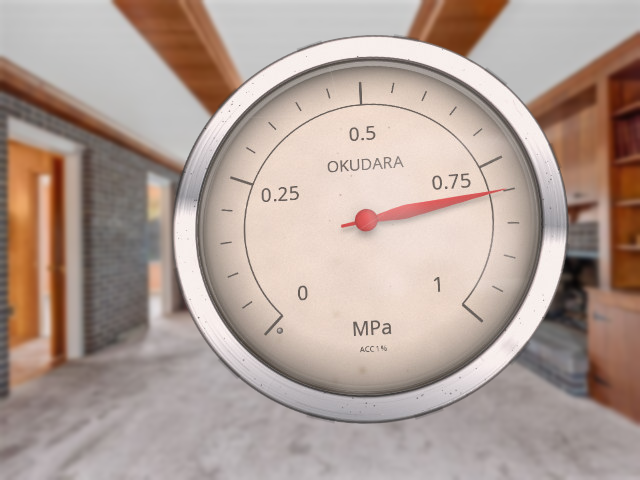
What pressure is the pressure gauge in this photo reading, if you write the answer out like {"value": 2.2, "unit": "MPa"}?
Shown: {"value": 0.8, "unit": "MPa"}
